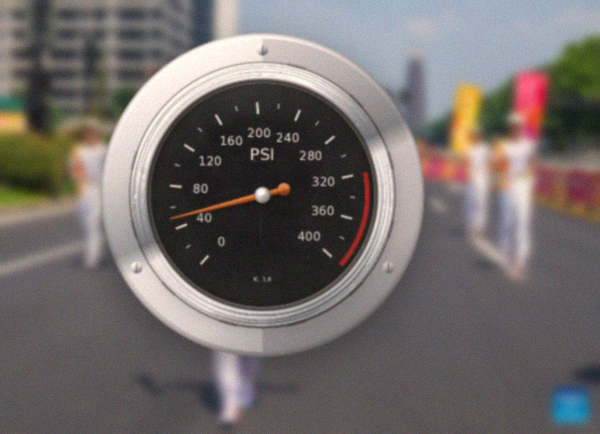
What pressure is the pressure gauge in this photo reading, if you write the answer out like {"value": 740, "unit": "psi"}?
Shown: {"value": 50, "unit": "psi"}
